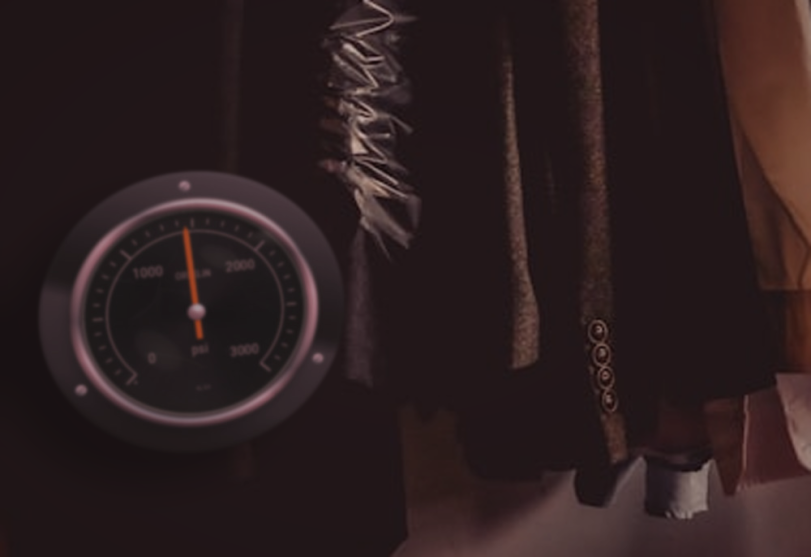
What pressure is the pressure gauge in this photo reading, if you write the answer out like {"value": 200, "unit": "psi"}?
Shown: {"value": 1450, "unit": "psi"}
